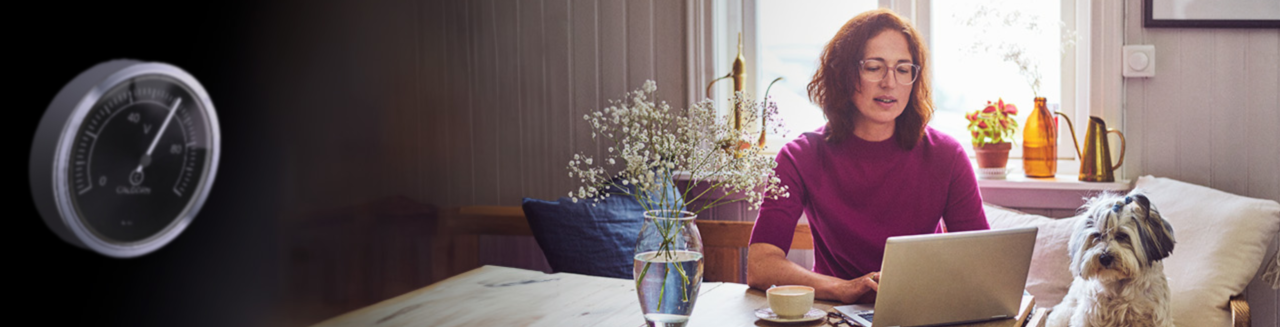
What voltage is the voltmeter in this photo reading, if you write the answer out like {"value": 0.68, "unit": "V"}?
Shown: {"value": 60, "unit": "V"}
